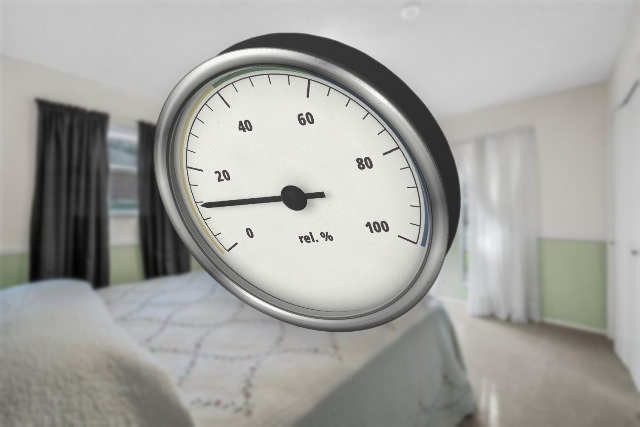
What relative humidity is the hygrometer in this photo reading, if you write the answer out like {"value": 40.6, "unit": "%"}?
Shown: {"value": 12, "unit": "%"}
